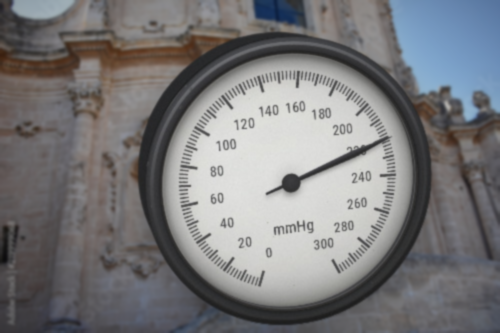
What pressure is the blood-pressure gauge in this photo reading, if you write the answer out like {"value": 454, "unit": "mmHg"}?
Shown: {"value": 220, "unit": "mmHg"}
